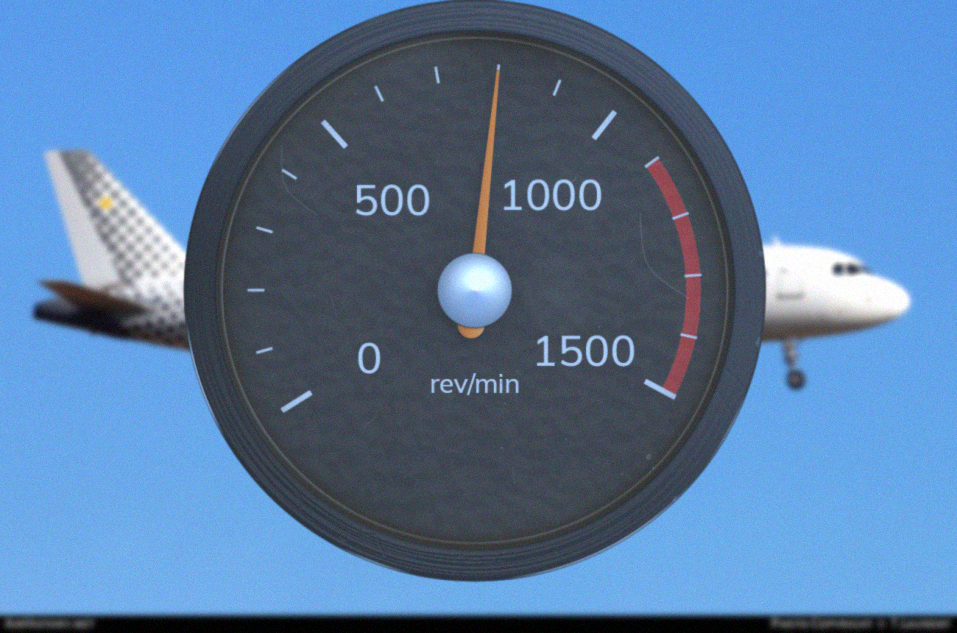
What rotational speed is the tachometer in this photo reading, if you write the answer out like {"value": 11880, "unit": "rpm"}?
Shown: {"value": 800, "unit": "rpm"}
